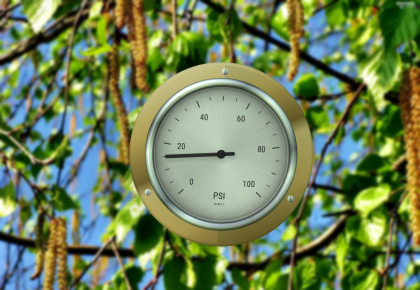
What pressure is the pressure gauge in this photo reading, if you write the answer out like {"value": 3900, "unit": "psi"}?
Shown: {"value": 15, "unit": "psi"}
